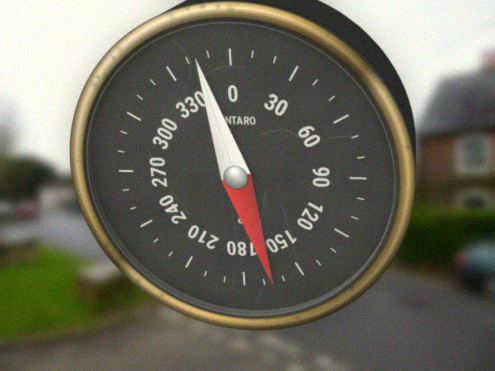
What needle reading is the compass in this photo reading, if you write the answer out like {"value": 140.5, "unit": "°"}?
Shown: {"value": 165, "unit": "°"}
